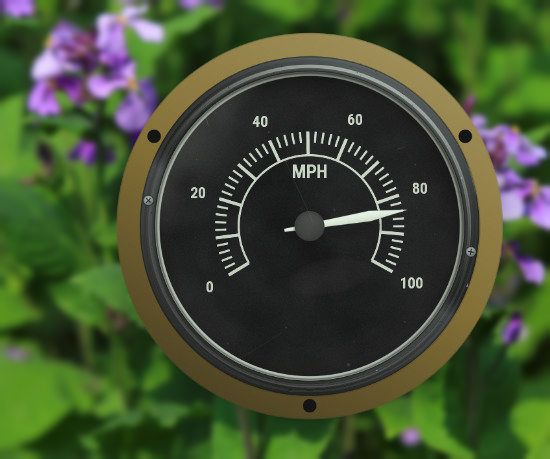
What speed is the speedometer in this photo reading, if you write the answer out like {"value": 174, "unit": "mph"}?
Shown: {"value": 84, "unit": "mph"}
